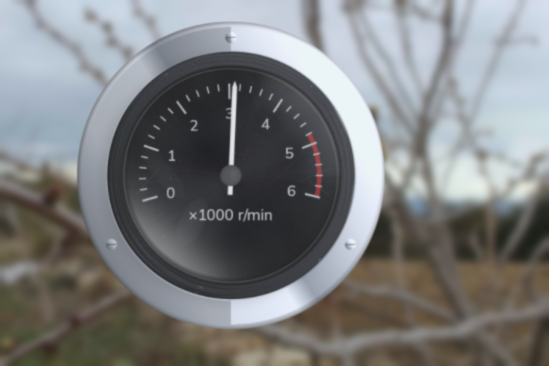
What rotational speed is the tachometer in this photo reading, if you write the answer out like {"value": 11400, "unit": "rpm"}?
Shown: {"value": 3100, "unit": "rpm"}
